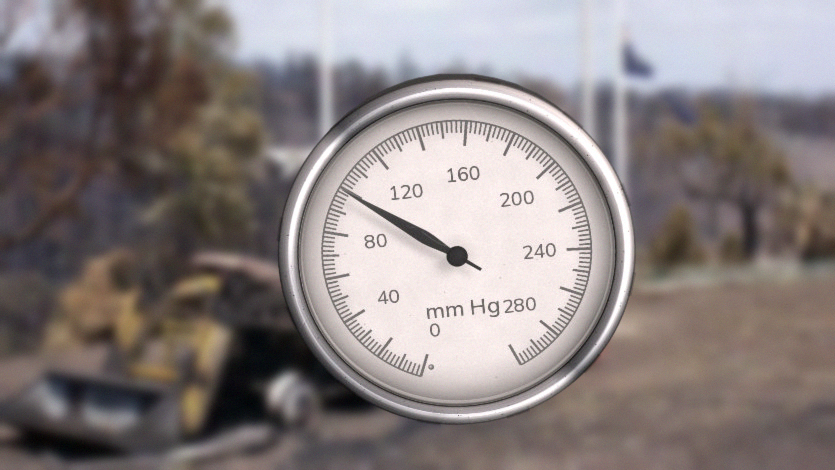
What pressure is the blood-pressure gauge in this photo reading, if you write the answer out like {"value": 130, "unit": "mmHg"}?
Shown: {"value": 100, "unit": "mmHg"}
